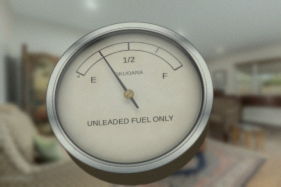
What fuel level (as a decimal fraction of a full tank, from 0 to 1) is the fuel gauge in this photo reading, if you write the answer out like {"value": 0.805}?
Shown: {"value": 0.25}
